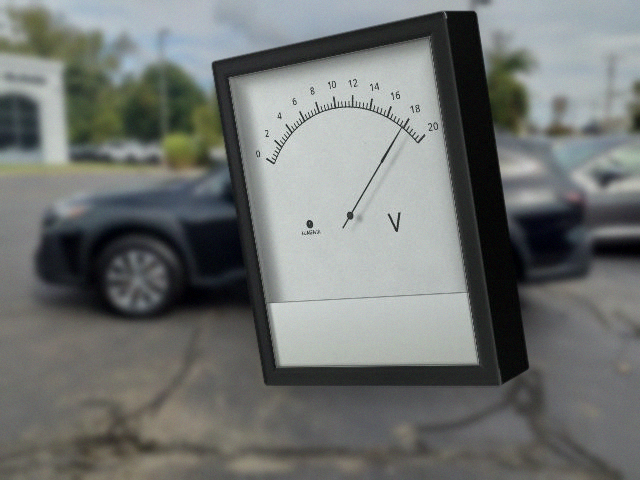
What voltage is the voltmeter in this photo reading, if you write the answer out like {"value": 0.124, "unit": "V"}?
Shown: {"value": 18, "unit": "V"}
